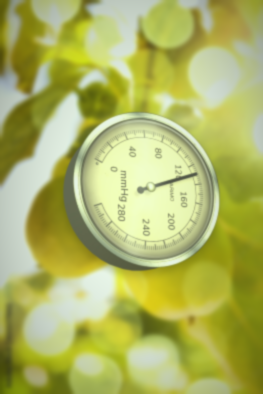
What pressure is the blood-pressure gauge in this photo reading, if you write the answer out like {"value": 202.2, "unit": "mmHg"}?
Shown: {"value": 130, "unit": "mmHg"}
